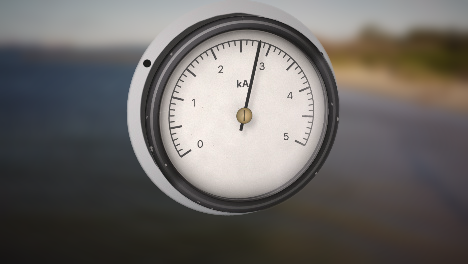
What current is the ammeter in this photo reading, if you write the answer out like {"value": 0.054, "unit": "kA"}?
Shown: {"value": 2.8, "unit": "kA"}
